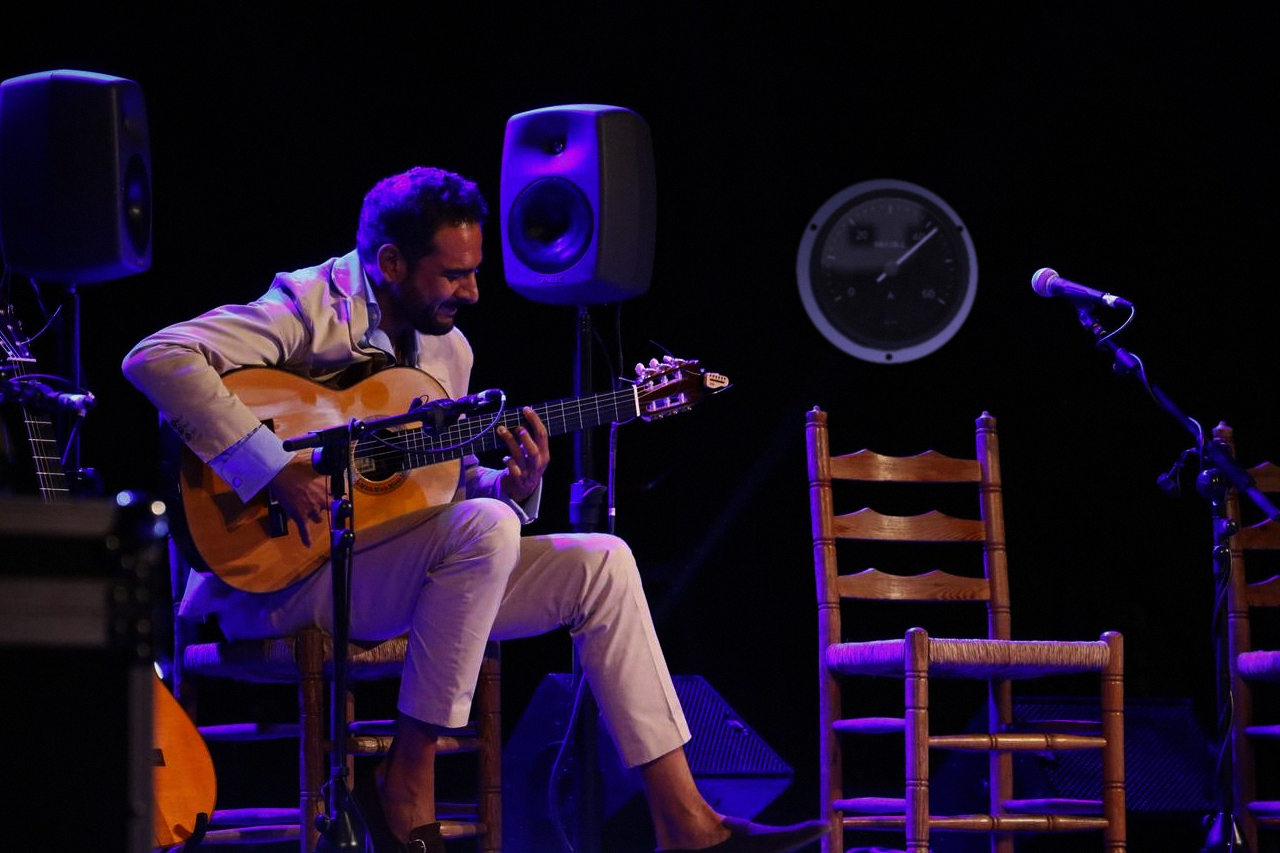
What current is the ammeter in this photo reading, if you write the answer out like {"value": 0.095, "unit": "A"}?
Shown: {"value": 42, "unit": "A"}
